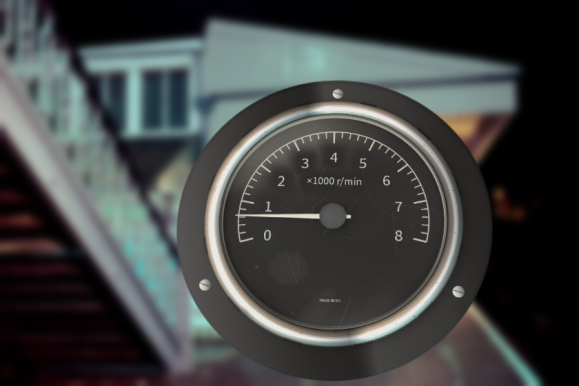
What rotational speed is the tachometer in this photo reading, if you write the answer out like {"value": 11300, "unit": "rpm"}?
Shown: {"value": 600, "unit": "rpm"}
